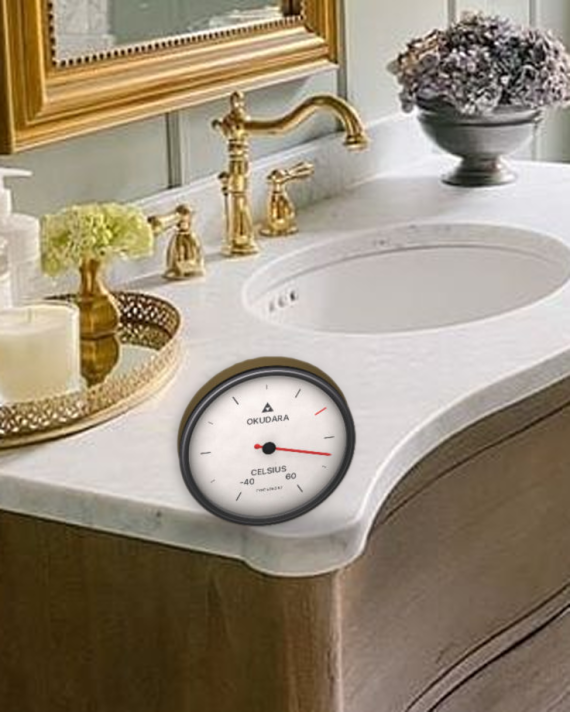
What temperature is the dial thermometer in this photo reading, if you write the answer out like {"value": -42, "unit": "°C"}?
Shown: {"value": 45, "unit": "°C"}
